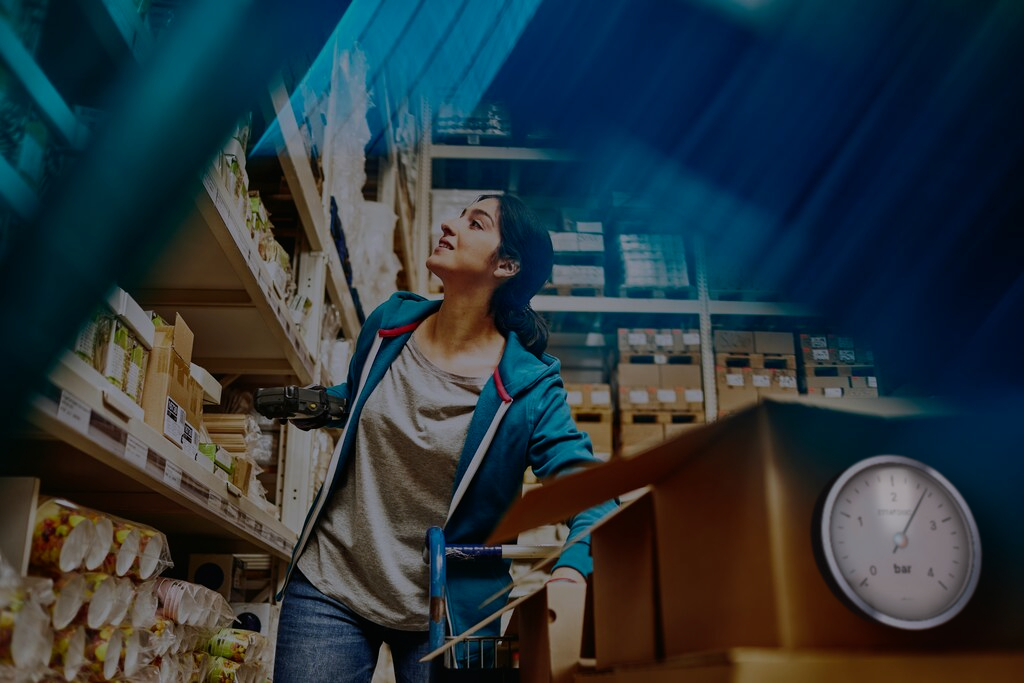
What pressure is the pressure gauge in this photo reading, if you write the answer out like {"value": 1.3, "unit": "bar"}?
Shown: {"value": 2.5, "unit": "bar"}
